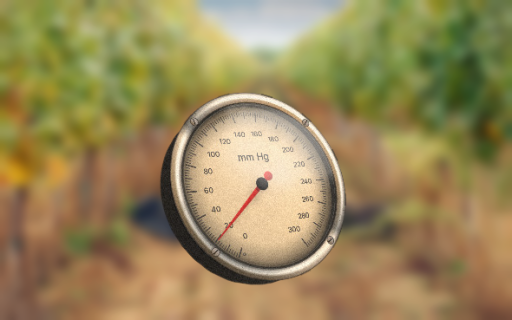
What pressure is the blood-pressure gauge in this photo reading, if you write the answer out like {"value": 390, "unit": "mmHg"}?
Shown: {"value": 20, "unit": "mmHg"}
